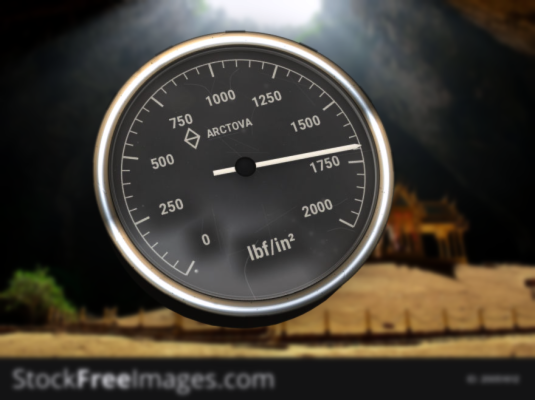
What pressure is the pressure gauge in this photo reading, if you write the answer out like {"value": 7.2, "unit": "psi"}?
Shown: {"value": 1700, "unit": "psi"}
